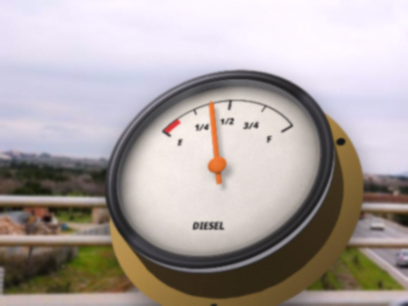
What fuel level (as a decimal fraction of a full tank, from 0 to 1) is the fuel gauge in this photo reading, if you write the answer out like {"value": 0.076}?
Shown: {"value": 0.375}
